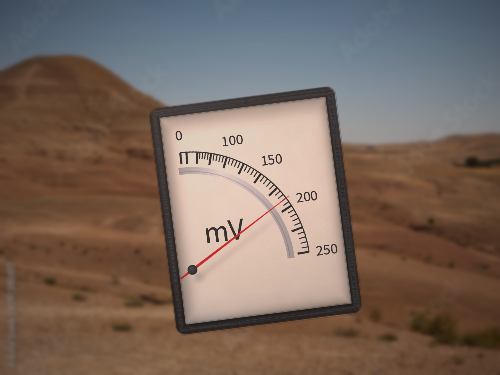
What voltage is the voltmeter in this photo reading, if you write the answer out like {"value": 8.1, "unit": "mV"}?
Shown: {"value": 190, "unit": "mV"}
